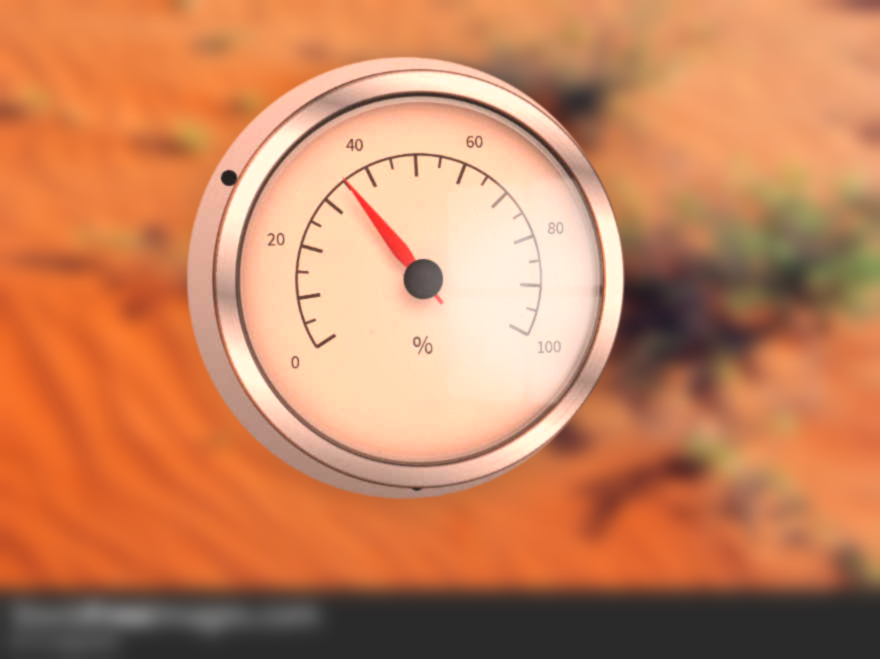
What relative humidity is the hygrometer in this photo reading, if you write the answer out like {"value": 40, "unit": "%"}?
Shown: {"value": 35, "unit": "%"}
